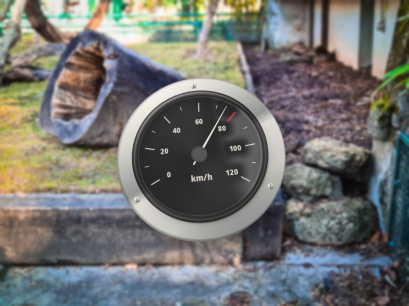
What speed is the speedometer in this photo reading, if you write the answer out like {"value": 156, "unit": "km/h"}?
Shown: {"value": 75, "unit": "km/h"}
